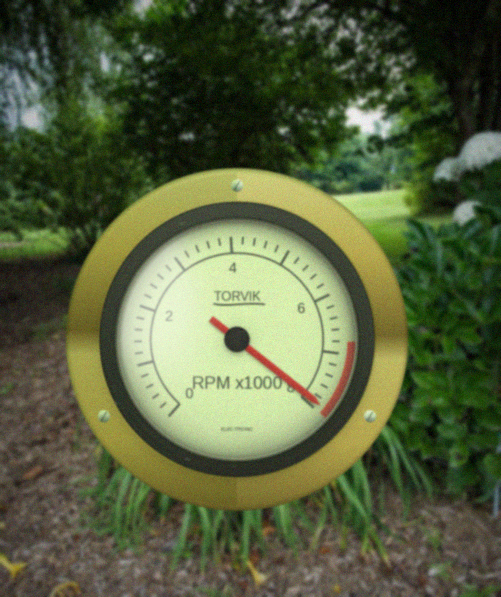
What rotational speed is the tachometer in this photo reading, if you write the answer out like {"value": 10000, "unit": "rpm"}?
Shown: {"value": 7900, "unit": "rpm"}
